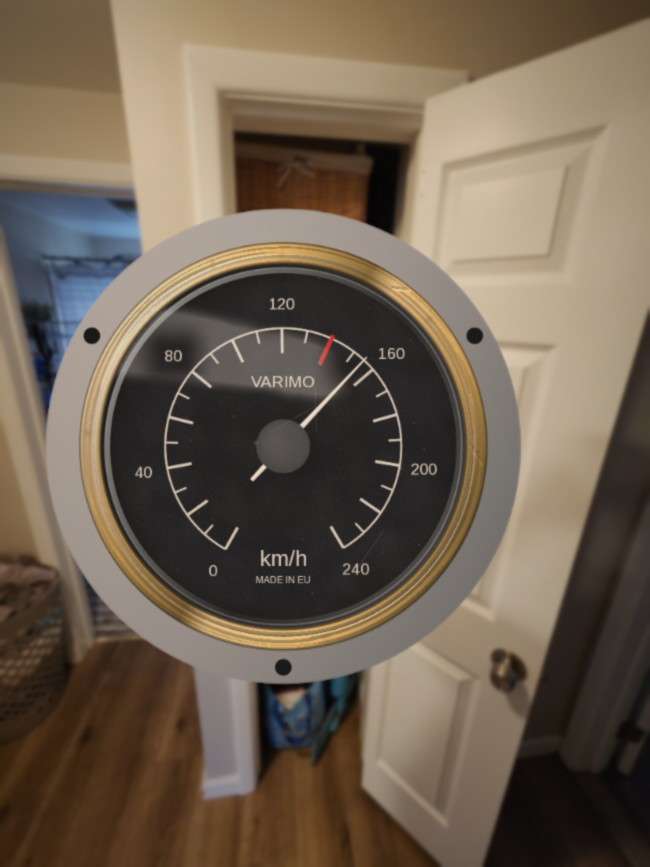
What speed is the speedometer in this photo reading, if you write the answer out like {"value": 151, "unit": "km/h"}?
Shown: {"value": 155, "unit": "km/h"}
